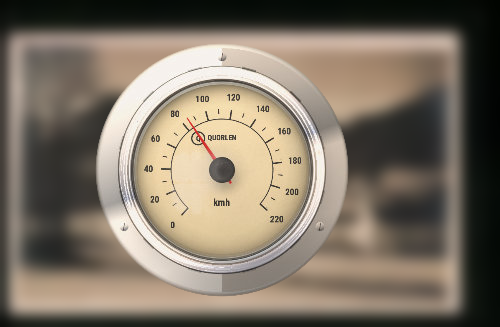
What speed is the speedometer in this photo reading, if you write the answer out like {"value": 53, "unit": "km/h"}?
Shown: {"value": 85, "unit": "km/h"}
